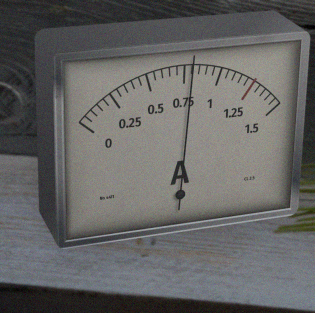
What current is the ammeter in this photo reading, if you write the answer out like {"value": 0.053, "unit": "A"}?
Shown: {"value": 0.8, "unit": "A"}
